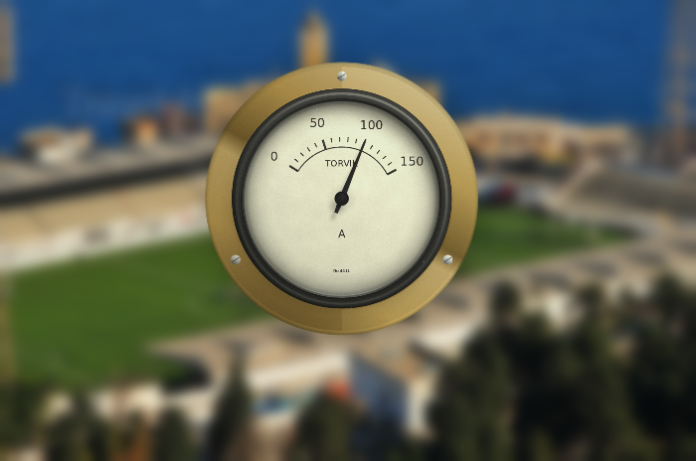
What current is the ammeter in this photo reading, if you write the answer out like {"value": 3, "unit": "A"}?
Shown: {"value": 100, "unit": "A"}
